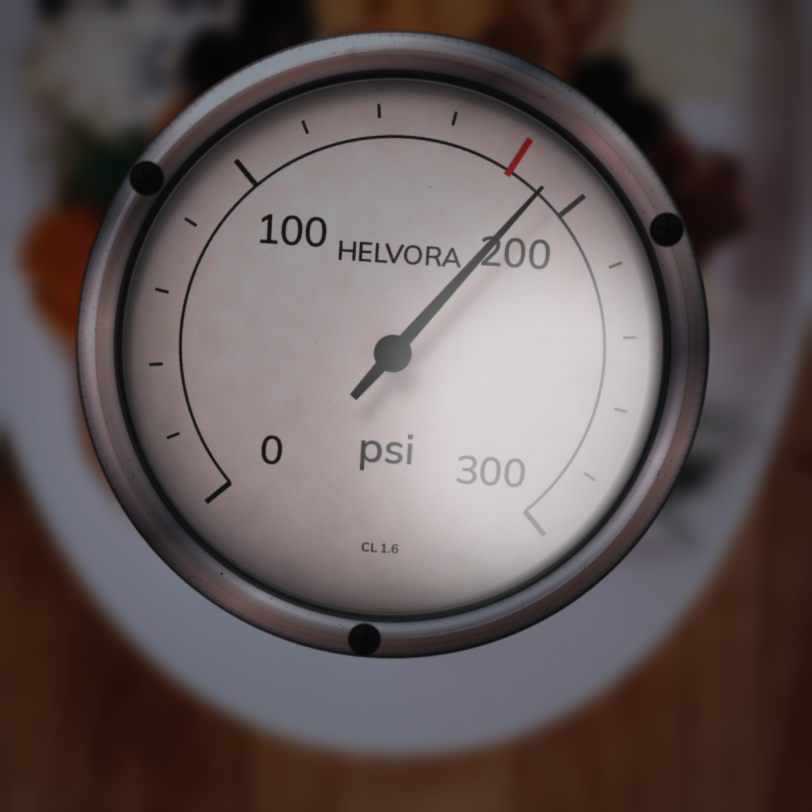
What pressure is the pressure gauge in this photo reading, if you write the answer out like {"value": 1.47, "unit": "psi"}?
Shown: {"value": 190, "unit": "psi"}
